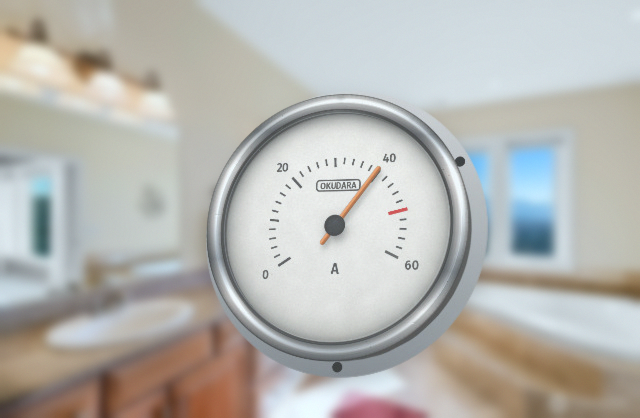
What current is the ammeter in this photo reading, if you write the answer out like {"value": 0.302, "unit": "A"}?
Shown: {"value": 40, "unit": "A"}
